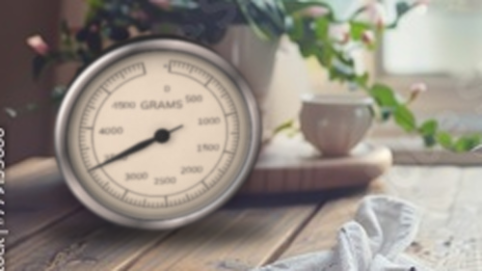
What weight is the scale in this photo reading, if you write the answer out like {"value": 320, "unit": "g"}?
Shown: {"value": 3500, "unit": "g"}
